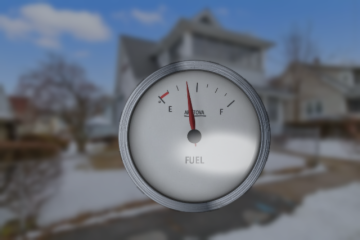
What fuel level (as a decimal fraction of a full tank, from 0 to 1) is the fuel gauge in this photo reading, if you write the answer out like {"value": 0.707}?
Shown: {"value": 0.375}
